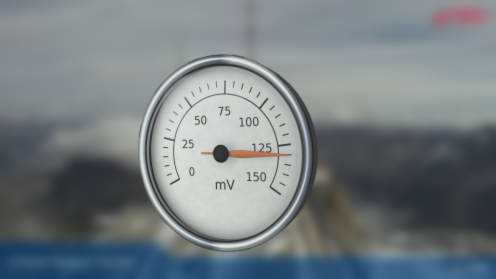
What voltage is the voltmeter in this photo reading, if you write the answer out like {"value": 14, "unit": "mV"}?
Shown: {"value": 130, "unit": "mV"}
